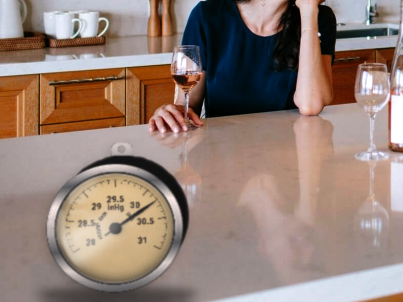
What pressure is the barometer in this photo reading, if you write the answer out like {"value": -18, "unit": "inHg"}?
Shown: {"value": 30.2, "unit": "inHg"}
